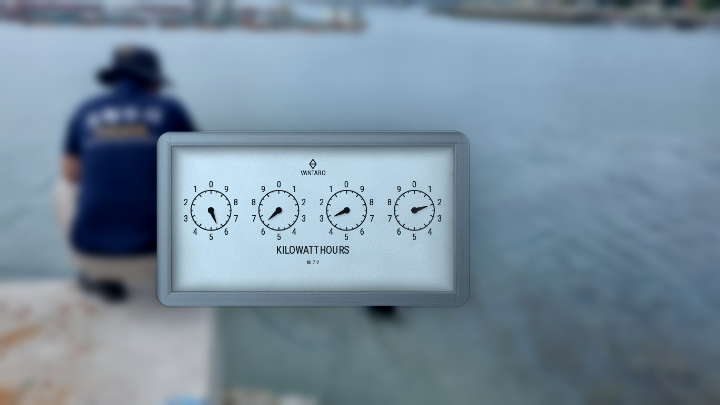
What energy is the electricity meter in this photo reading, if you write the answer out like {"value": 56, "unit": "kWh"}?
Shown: {"value": 5632, "unit": "kWh"}
